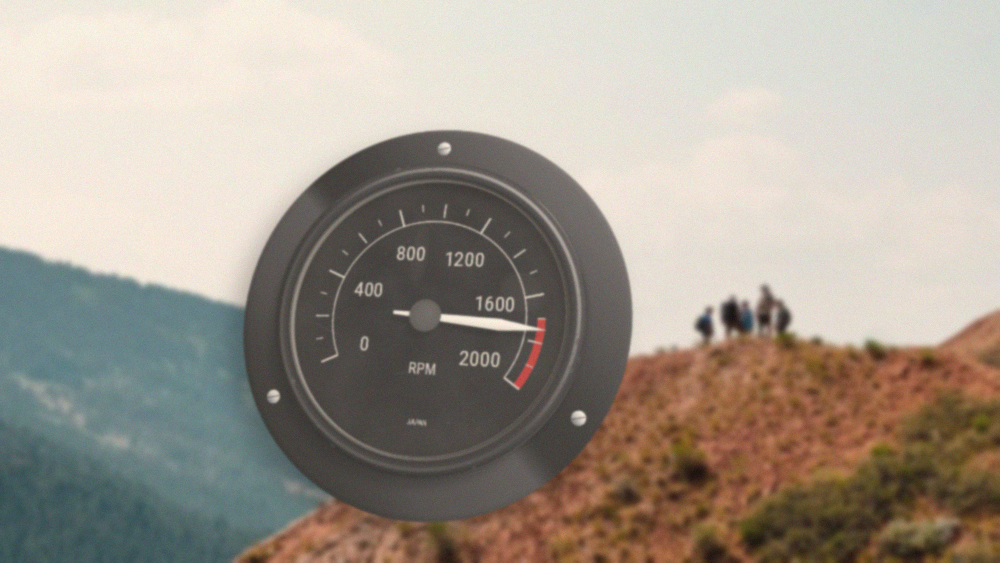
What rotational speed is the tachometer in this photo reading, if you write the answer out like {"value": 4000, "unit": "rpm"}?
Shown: {"value": 1750, "unit": "rpm"}
